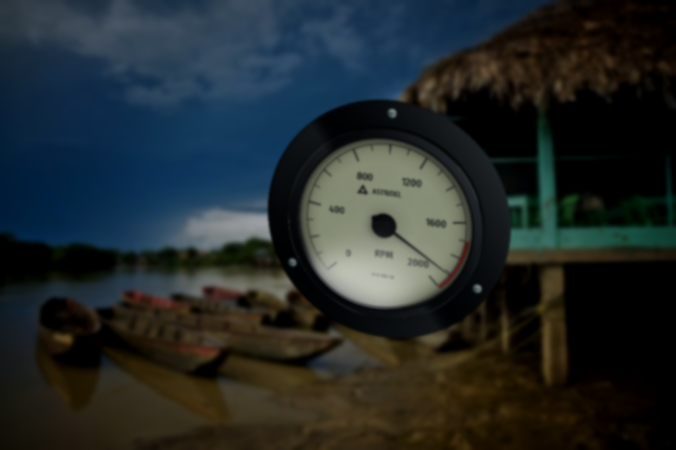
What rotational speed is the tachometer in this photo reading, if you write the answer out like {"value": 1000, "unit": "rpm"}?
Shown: {"value": 1900, "unit": "rpm"}
